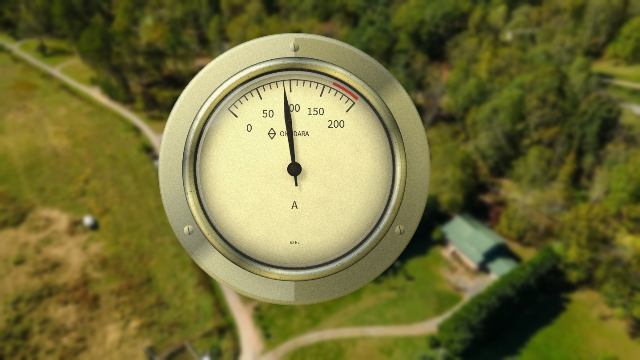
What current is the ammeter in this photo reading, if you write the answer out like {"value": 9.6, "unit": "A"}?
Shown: {"value": 90, "unit": "A"}
